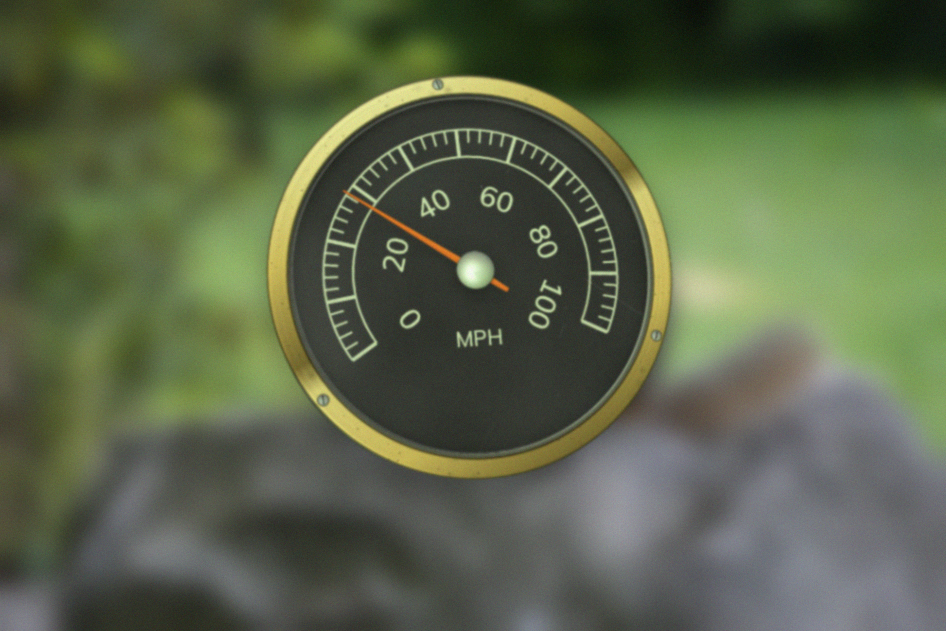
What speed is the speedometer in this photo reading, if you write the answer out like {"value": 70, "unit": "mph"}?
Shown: {"value": 28, "unit": "mph"}
